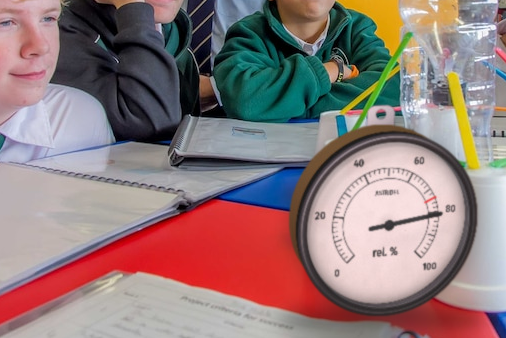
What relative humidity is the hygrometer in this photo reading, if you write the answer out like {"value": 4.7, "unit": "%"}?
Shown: {"value": 80, "unit": "%"}
